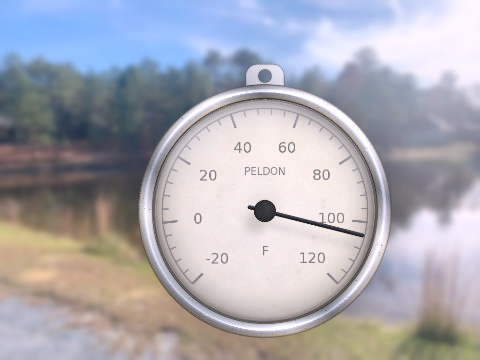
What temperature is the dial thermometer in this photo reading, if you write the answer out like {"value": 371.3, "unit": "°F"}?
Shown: {"value": 104, "unit": "°F"}
